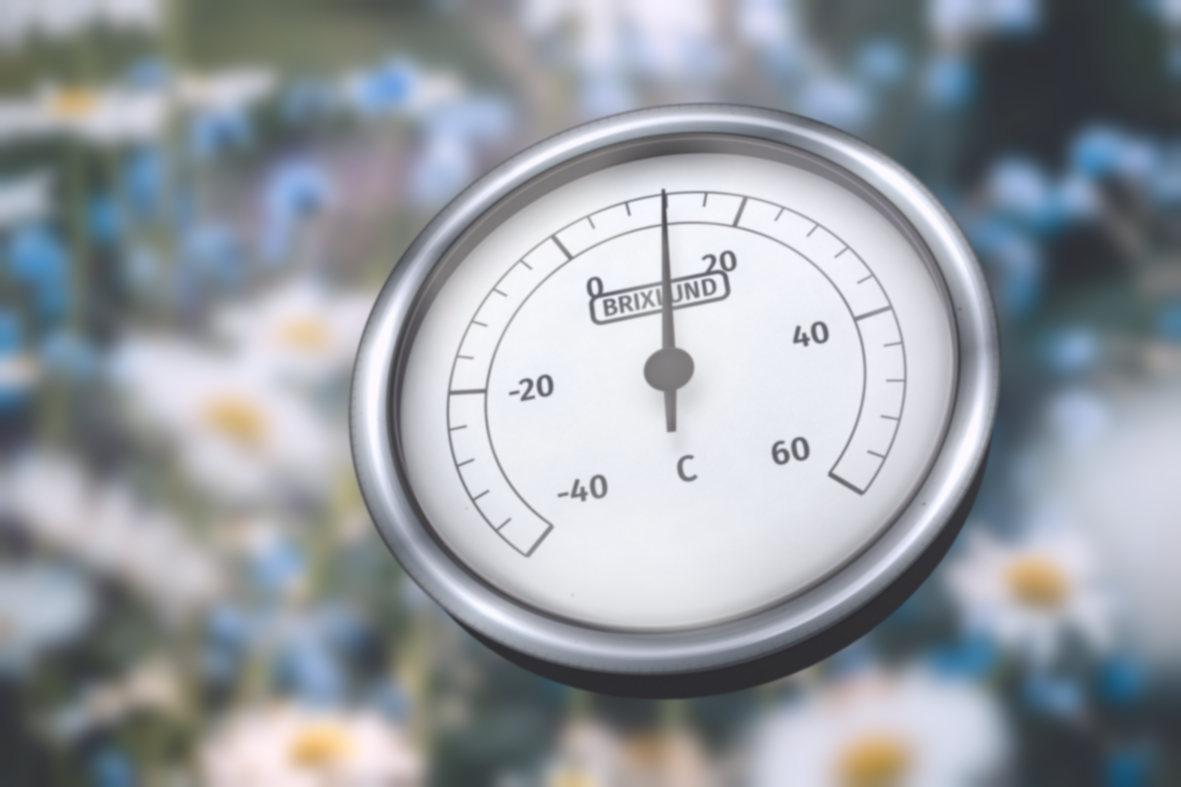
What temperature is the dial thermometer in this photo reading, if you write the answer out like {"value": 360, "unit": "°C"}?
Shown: {"value": 12, "unit": "°C"}
